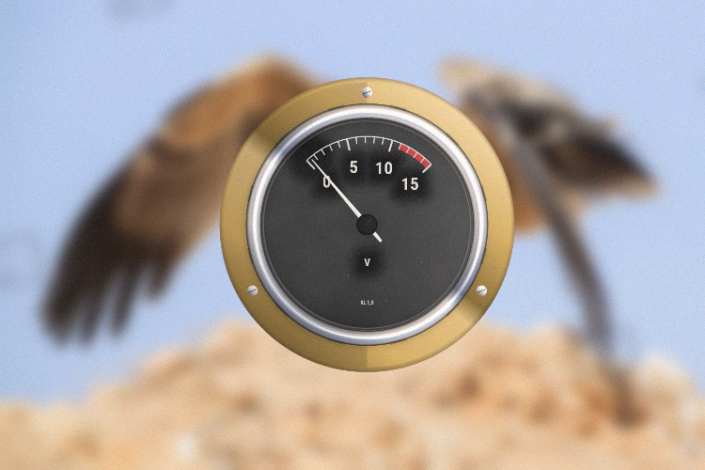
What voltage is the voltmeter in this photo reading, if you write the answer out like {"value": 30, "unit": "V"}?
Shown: {"value": 0.5, "unit": "V"}
